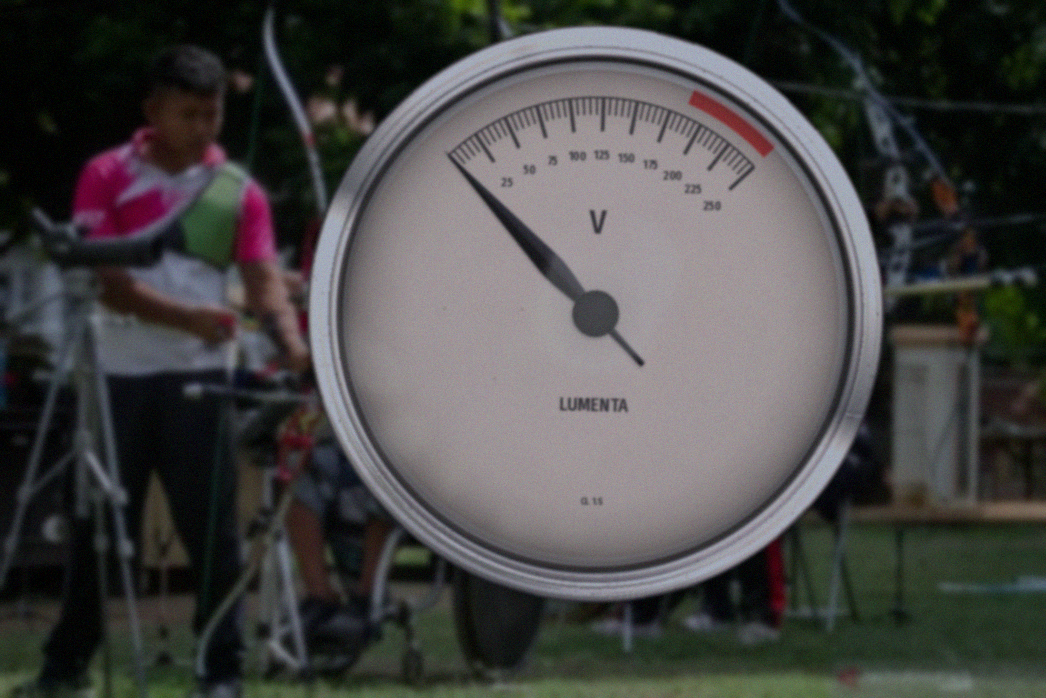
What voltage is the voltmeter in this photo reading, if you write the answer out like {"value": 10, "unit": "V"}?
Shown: {"value": 0, "unit": "V"}
